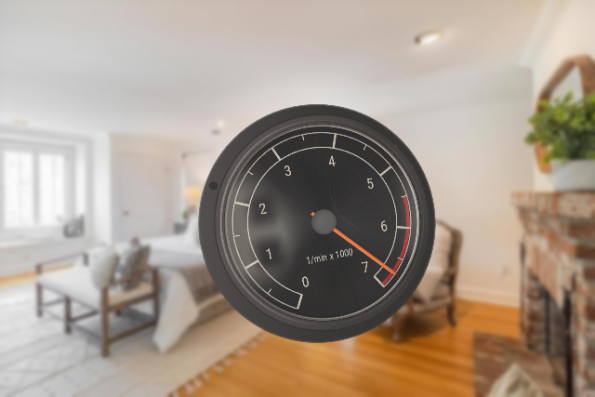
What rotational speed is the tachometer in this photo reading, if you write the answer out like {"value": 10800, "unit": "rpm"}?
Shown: {"value": 6750, "unit": "rpm"}
